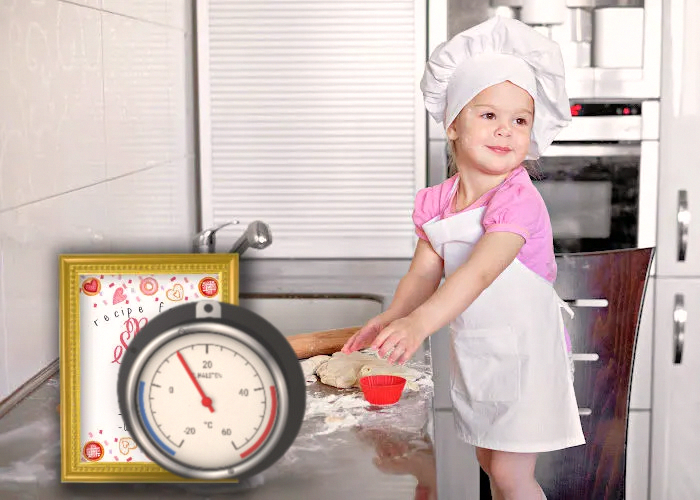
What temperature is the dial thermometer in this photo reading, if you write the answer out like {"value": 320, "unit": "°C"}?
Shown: {"value": 12, "unit": "°C"}
